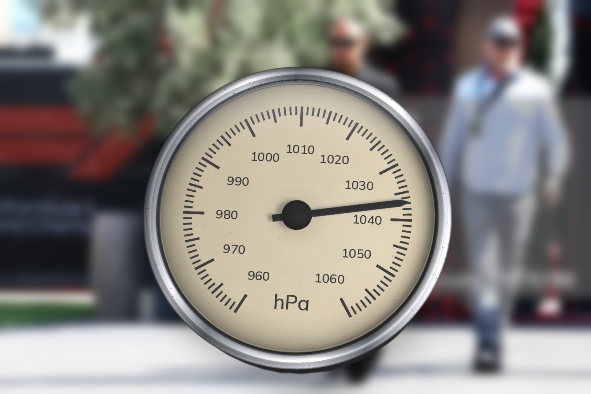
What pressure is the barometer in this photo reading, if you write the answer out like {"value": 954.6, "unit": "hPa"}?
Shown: {"value": 1037, "unit": "hPa"}
